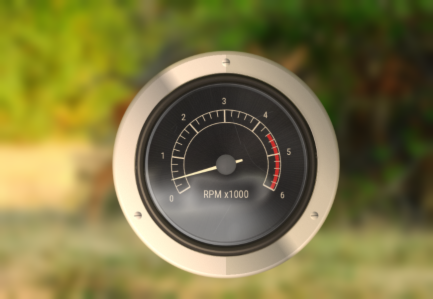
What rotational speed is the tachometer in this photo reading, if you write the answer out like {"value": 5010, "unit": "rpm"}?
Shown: {"value": 400, "unit": "rpm"}
